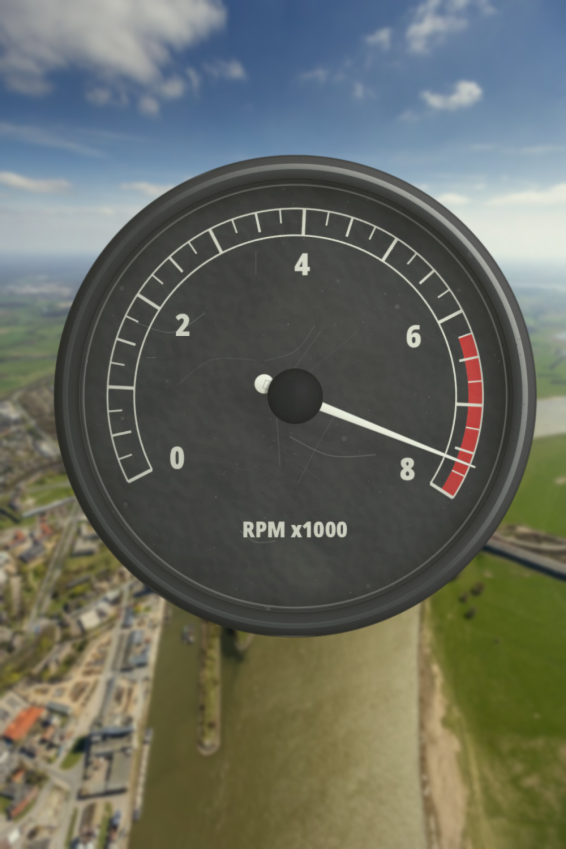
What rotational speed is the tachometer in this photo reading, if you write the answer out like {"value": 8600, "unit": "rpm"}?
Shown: {"value": 7625, "unit": "rpm"}
